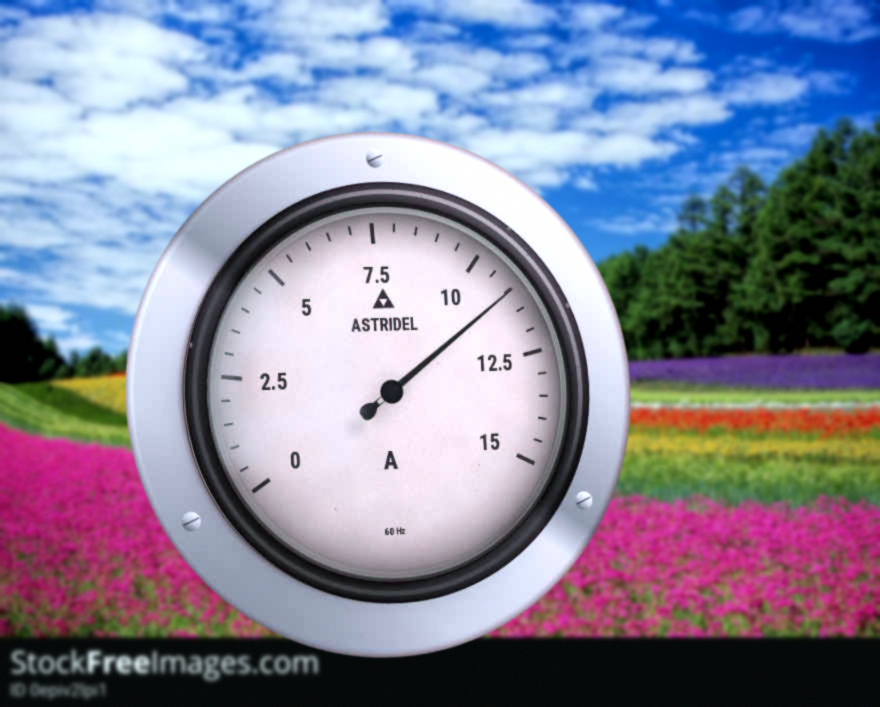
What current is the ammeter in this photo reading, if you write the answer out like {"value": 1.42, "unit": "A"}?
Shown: {"value": 11, "unit": "A"}
